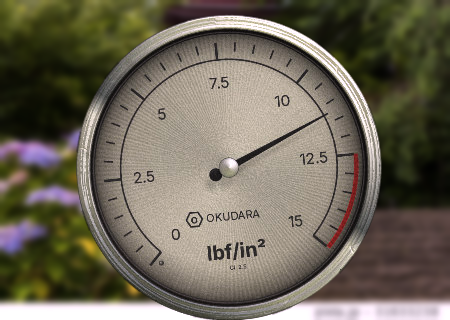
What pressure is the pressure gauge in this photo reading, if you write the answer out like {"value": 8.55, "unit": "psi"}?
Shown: {"value": 11.25, "unit": "psi"}
